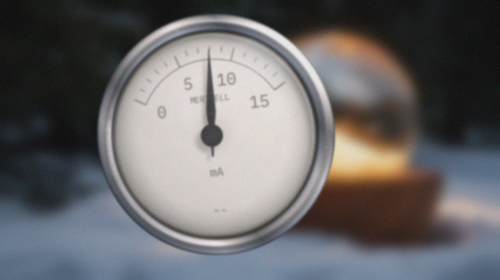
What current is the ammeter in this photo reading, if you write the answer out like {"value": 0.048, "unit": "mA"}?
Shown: {"value": 8, "unit": "mA"}
